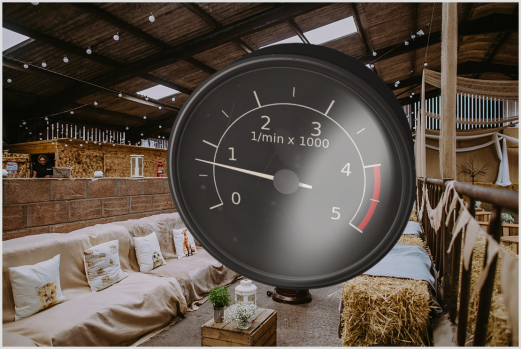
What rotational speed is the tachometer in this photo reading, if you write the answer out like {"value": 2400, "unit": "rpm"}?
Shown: {"value": 750, "unit": "rpm"}
